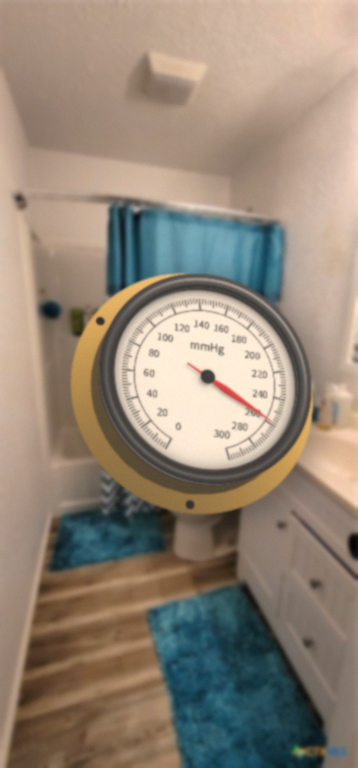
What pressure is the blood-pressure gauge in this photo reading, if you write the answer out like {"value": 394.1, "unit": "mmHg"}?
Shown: {"value": 260, "unit": "mmHg"}
